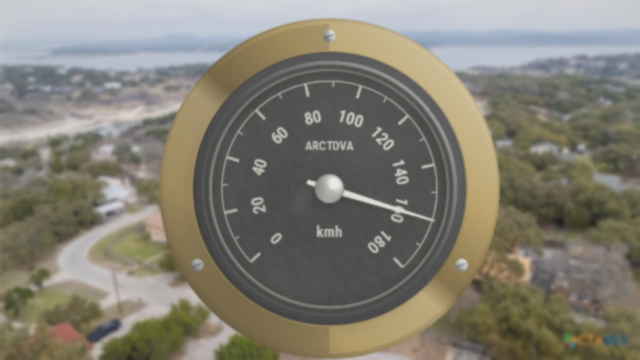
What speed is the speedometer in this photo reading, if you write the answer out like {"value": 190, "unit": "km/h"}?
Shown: {"value": 160, "unit": "km/h"}
